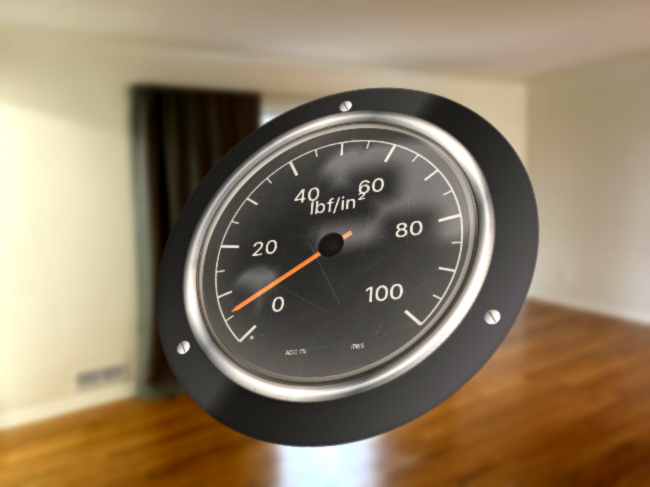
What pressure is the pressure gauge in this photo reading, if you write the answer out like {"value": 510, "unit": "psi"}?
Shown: {"value": 5, "unit": "psi"}
